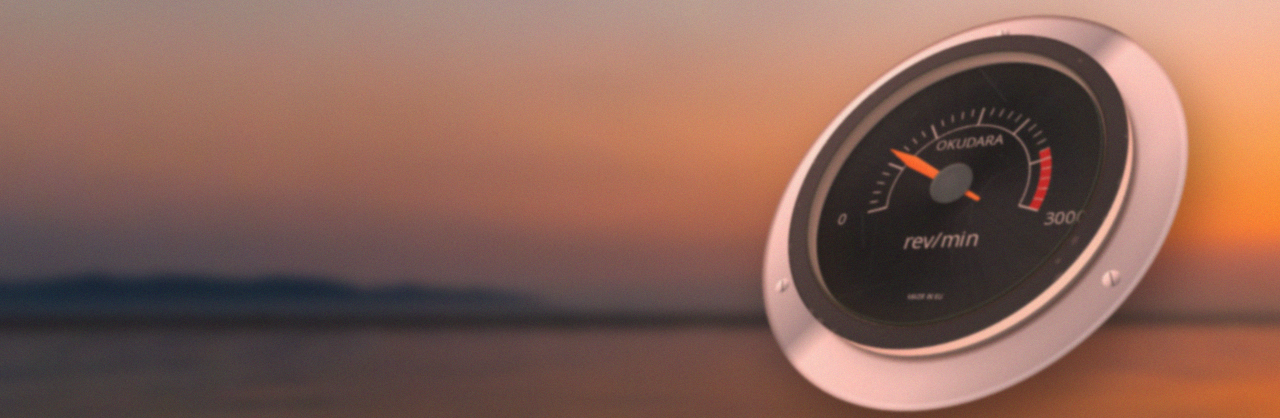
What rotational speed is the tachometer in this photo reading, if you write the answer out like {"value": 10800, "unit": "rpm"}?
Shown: {"value": 600, "unit": "rpm"}
